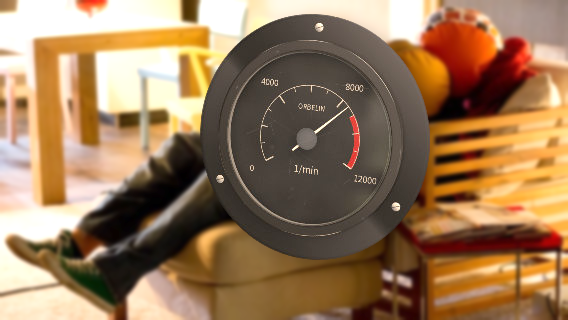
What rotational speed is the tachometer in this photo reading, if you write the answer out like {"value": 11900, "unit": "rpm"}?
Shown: {"value": 8500, "unit": "rpm"}
